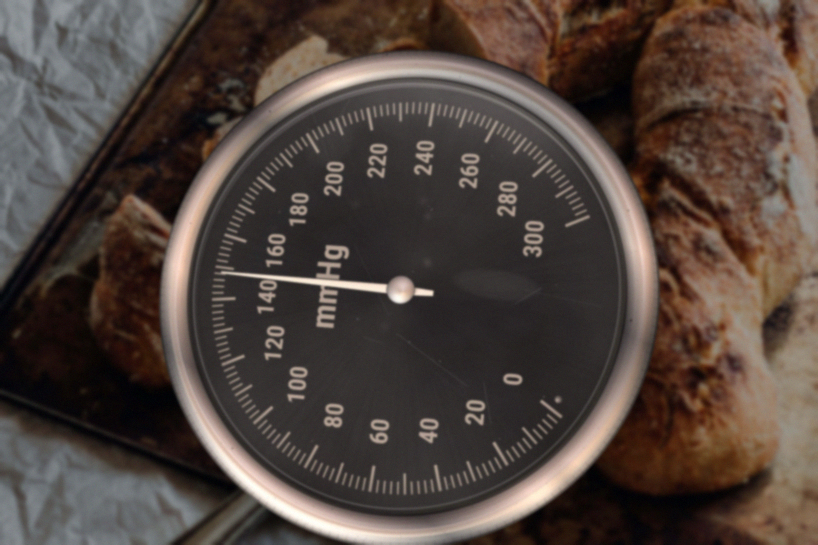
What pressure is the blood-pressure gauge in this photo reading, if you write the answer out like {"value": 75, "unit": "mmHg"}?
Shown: {"value": 148, "unit": "mmHg"}
